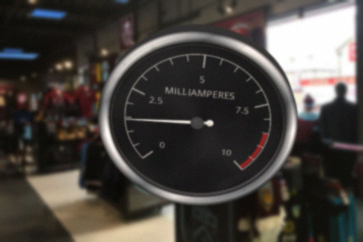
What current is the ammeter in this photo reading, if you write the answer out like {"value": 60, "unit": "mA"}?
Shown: {"value": 1.5, "unit": "mA"}
